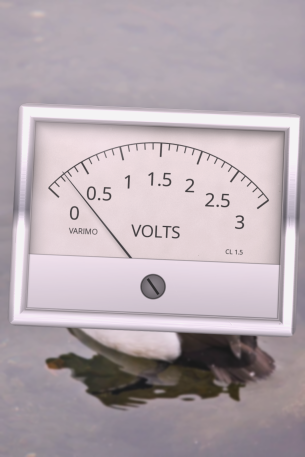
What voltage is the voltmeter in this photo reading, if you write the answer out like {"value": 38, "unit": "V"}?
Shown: {"value": 0.25, "unit": "V"}
